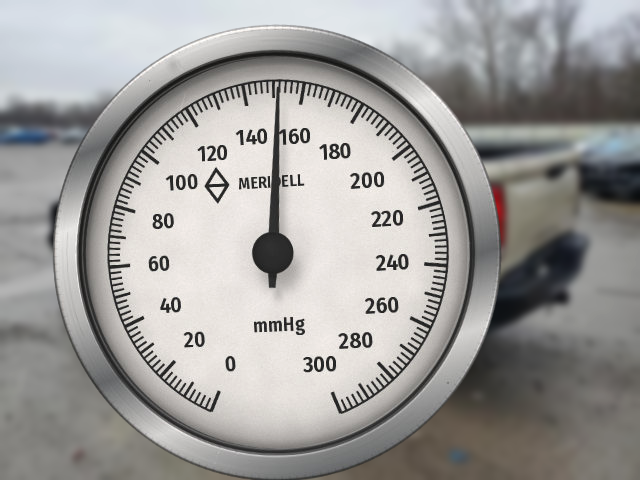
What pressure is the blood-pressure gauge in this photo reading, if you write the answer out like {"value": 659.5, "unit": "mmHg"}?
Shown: {"value": 152, "unit": "mmHg"}
